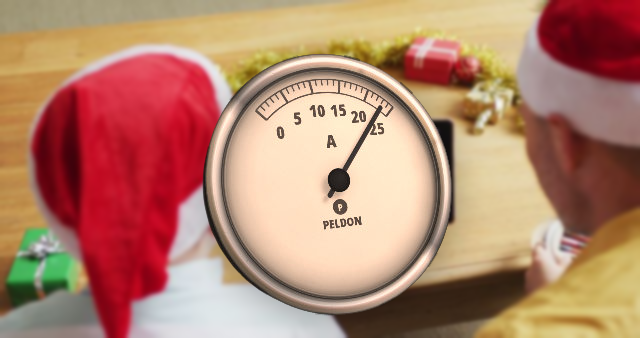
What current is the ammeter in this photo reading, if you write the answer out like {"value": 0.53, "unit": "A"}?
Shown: {"value": 23, "unit": "A"}
